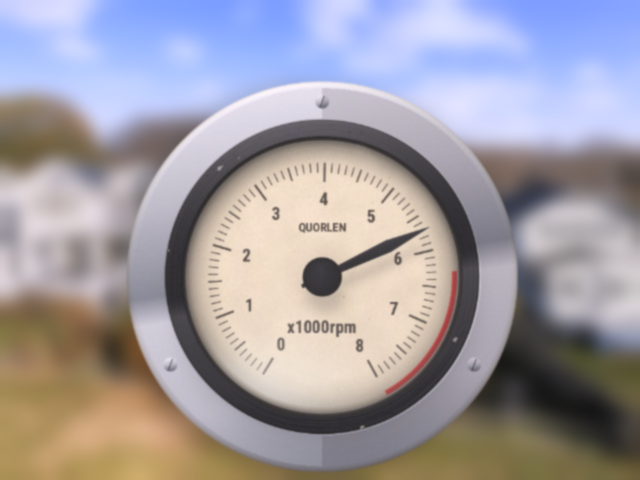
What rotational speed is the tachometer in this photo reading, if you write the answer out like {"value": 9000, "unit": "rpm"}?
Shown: {"value": 5700, "unit": "rpm"}
